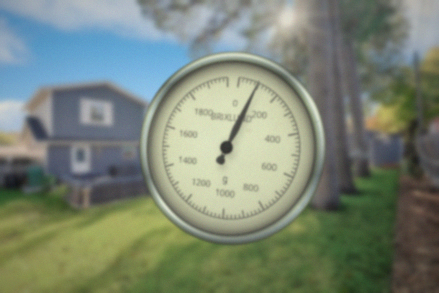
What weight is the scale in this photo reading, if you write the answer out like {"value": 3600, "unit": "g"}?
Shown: {"value": 100, "unit": "g"}
